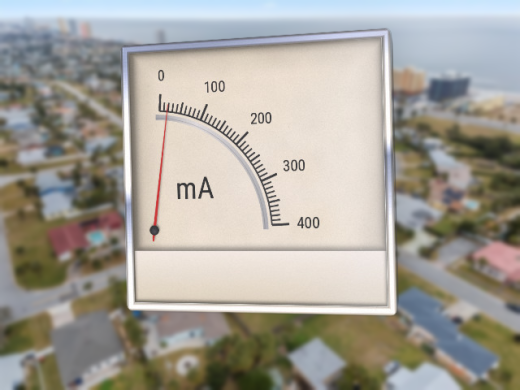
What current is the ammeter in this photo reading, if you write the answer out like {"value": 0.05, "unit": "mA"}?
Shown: {"value": 20, "unit": "mA"}
